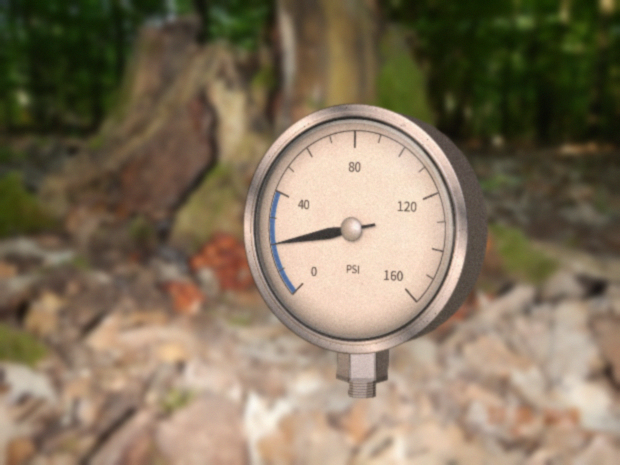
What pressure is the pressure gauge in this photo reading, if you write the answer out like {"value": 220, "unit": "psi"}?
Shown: {"value": 20, "unit": "psi"}
